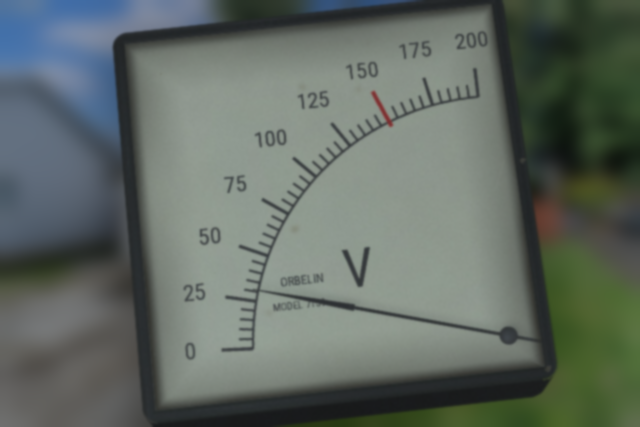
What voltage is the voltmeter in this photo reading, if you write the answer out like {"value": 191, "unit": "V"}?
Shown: {"value": 30, "unit": "V"}
